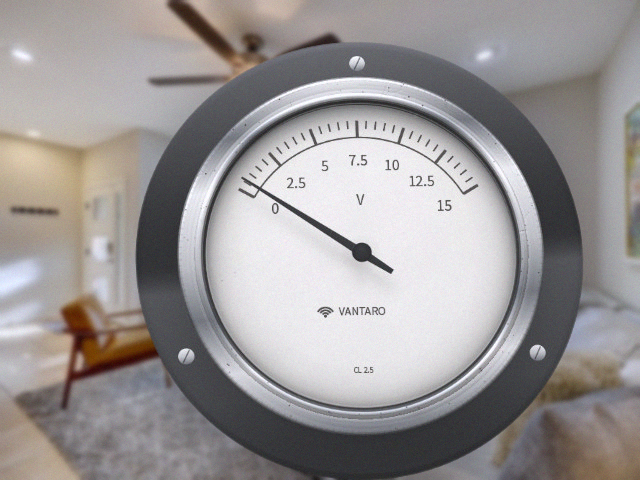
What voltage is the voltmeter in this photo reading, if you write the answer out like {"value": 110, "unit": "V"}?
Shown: {"value": 0.5, "unit": "V"}
